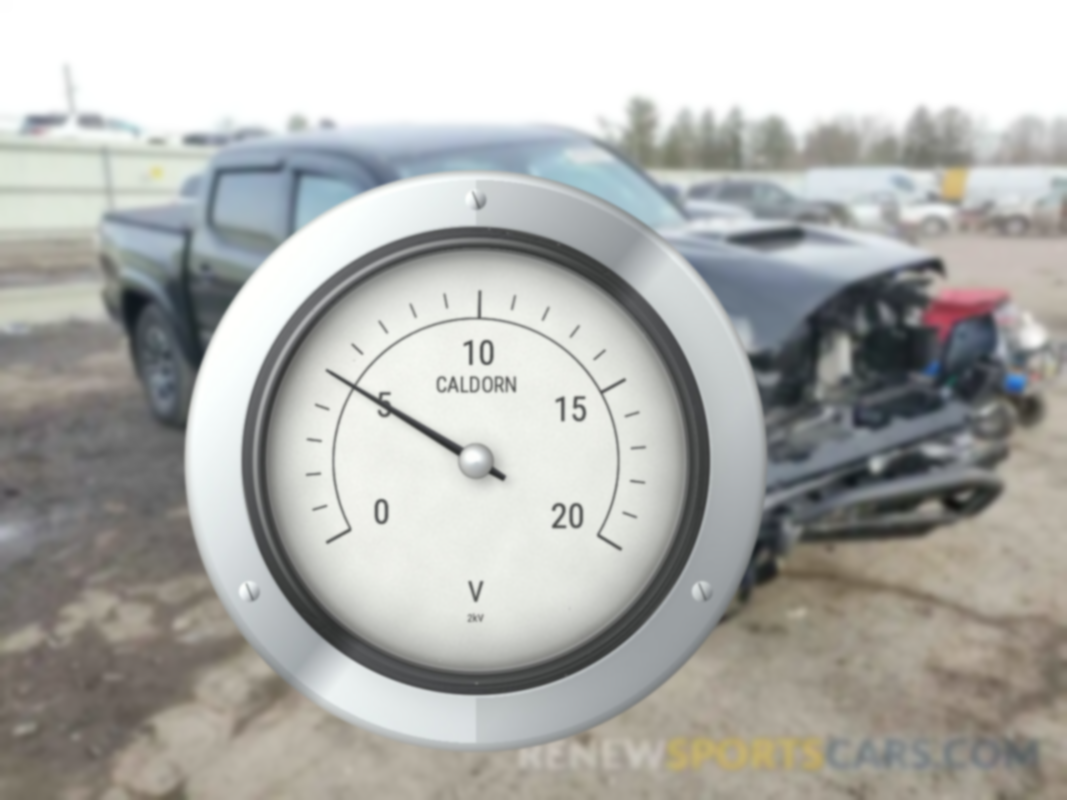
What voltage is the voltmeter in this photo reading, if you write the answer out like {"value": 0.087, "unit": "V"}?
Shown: {"value": 5, "unit": "V"}
